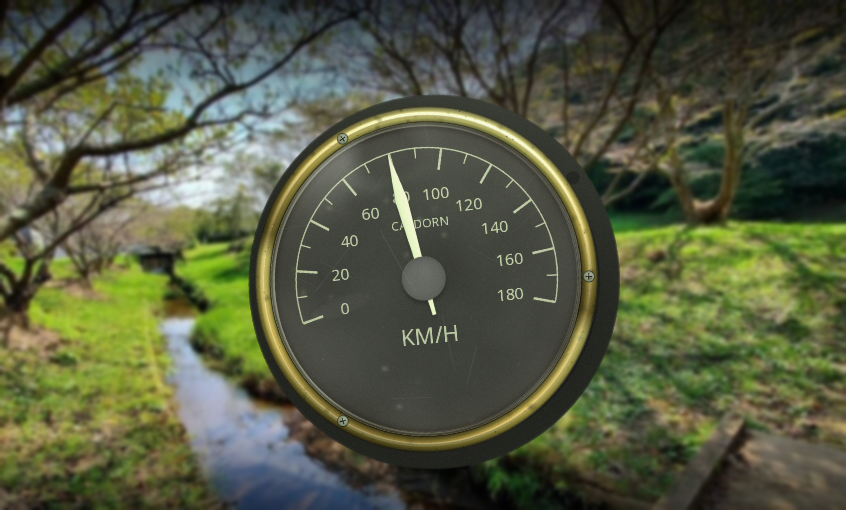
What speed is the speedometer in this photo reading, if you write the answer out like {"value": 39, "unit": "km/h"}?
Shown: {"value": 80, "unit": "km/h"}
